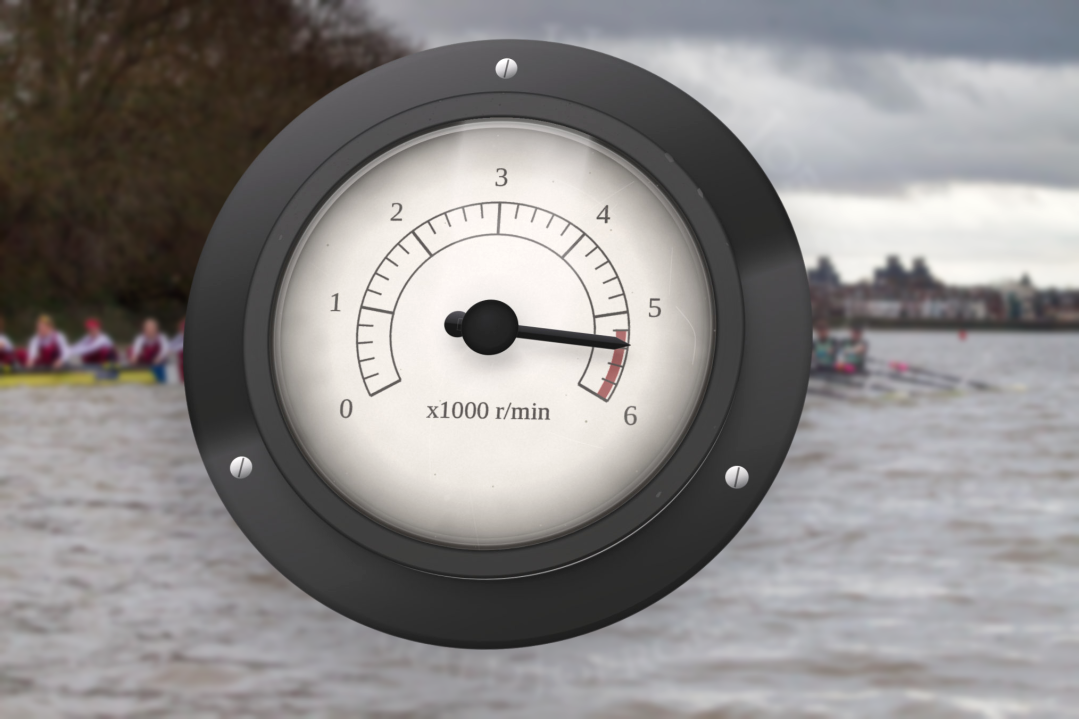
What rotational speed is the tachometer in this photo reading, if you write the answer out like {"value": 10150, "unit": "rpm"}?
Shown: {"value": 5400, "unit": "rpm"}
